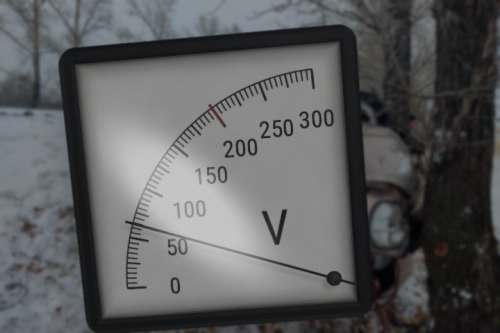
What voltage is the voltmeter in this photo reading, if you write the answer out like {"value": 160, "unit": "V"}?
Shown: {"value": 65, "unit": "V"}
